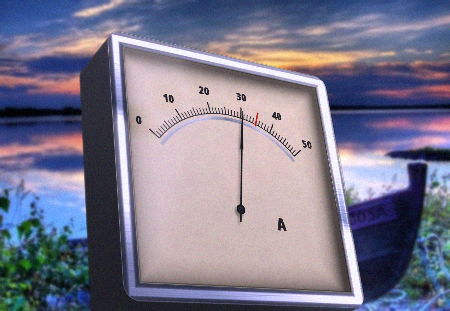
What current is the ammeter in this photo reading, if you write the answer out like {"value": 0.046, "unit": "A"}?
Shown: {"value": 30, "unit": "A"}
